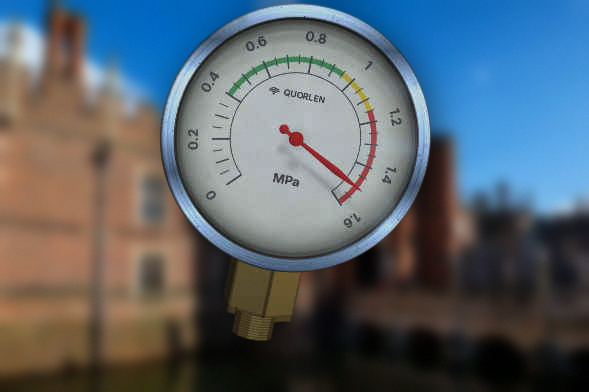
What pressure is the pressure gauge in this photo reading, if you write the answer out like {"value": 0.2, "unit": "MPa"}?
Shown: {"value": 1.5, "unit": "MPa"}
